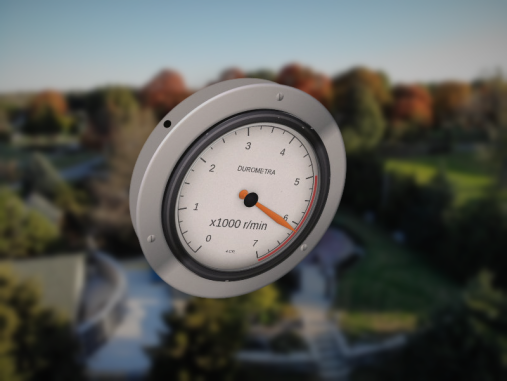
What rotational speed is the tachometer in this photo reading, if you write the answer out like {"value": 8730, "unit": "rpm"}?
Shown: {"value": 6125, "unit": "rpm"}
